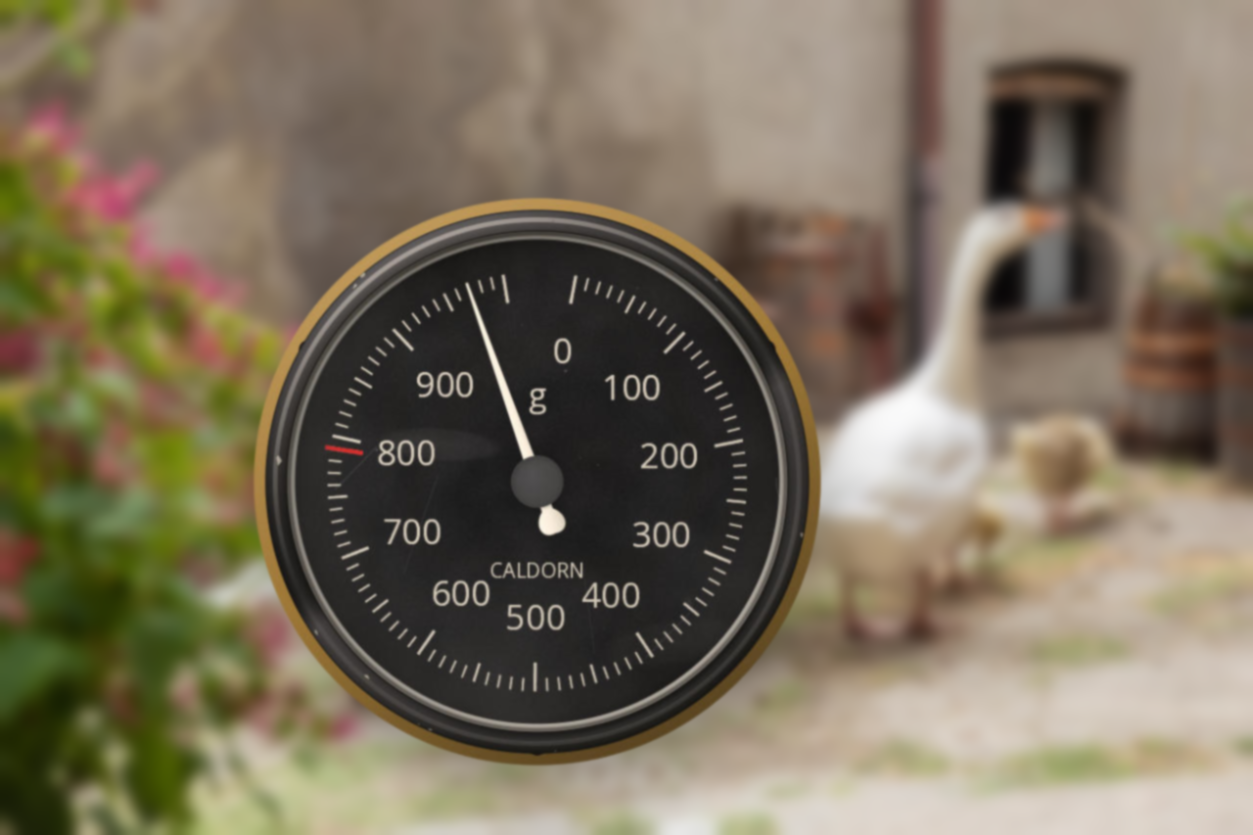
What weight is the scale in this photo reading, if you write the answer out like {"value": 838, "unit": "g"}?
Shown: {"value": 970, "unit": "g"}
